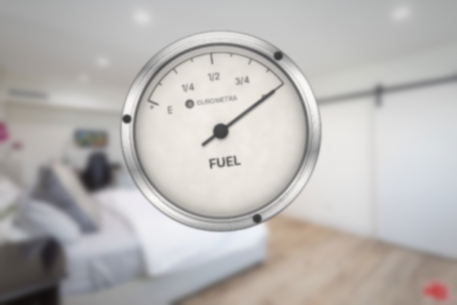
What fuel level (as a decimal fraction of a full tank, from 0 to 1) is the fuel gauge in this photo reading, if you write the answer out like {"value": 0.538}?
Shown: {"value": 1}
